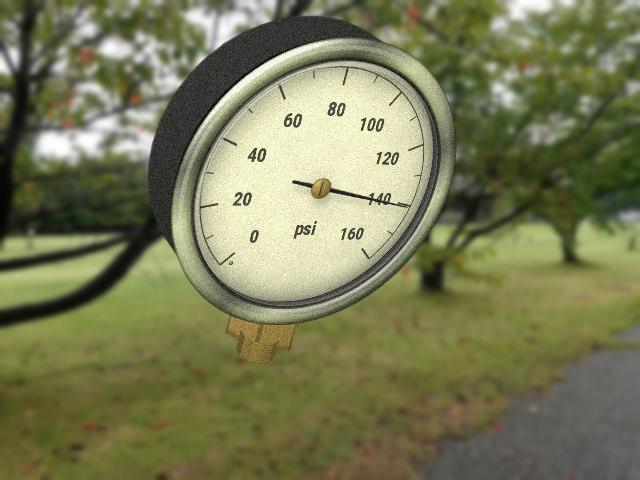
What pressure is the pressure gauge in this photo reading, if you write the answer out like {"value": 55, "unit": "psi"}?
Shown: {"value": 140, "unit": "psi"}
